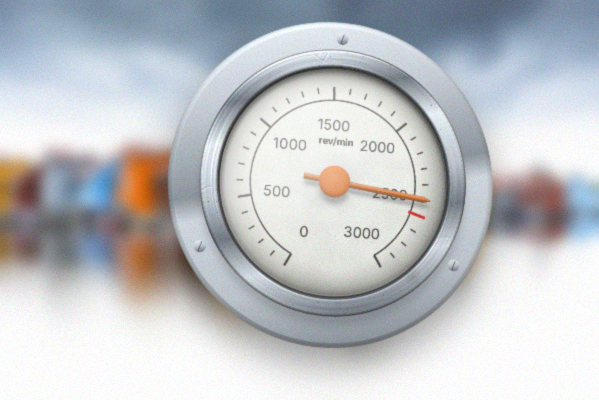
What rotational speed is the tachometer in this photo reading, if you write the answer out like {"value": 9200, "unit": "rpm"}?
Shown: {"value": 2500, "unit": "rpm"}
